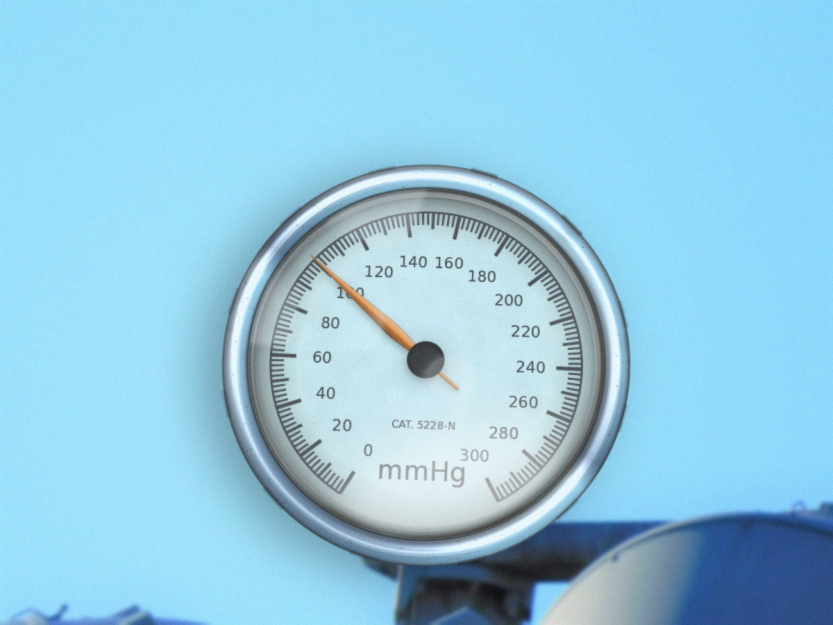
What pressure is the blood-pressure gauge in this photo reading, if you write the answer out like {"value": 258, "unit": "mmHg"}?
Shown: {"value": 100, "unit": "mmHg"}
